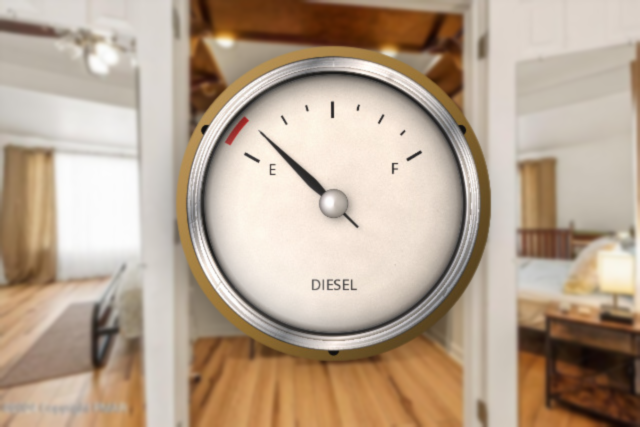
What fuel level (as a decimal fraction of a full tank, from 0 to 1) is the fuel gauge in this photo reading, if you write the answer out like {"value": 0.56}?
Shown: {"value": 0.125}
